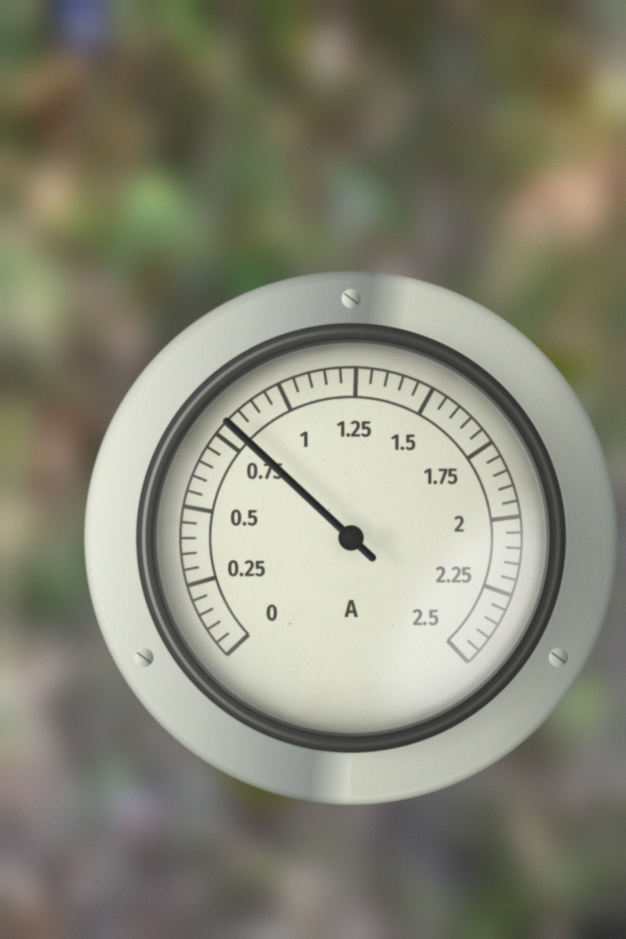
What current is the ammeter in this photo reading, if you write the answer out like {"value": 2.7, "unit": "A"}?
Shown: {"value": 0.8, "unit": "A"}
